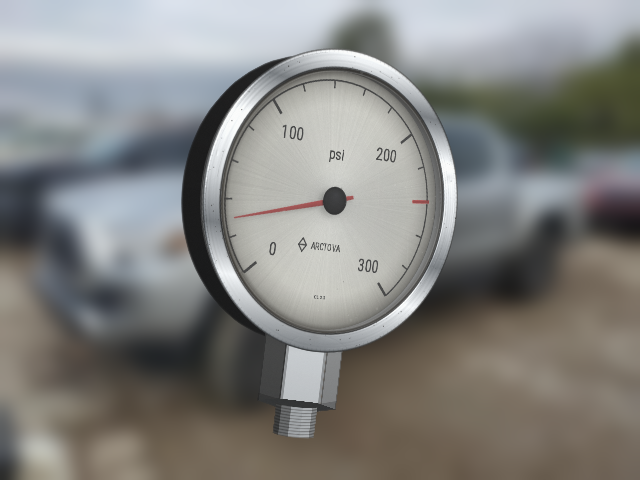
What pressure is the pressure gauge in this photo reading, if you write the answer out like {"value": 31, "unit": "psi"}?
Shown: {"value": 30, "unit": "psi"}
